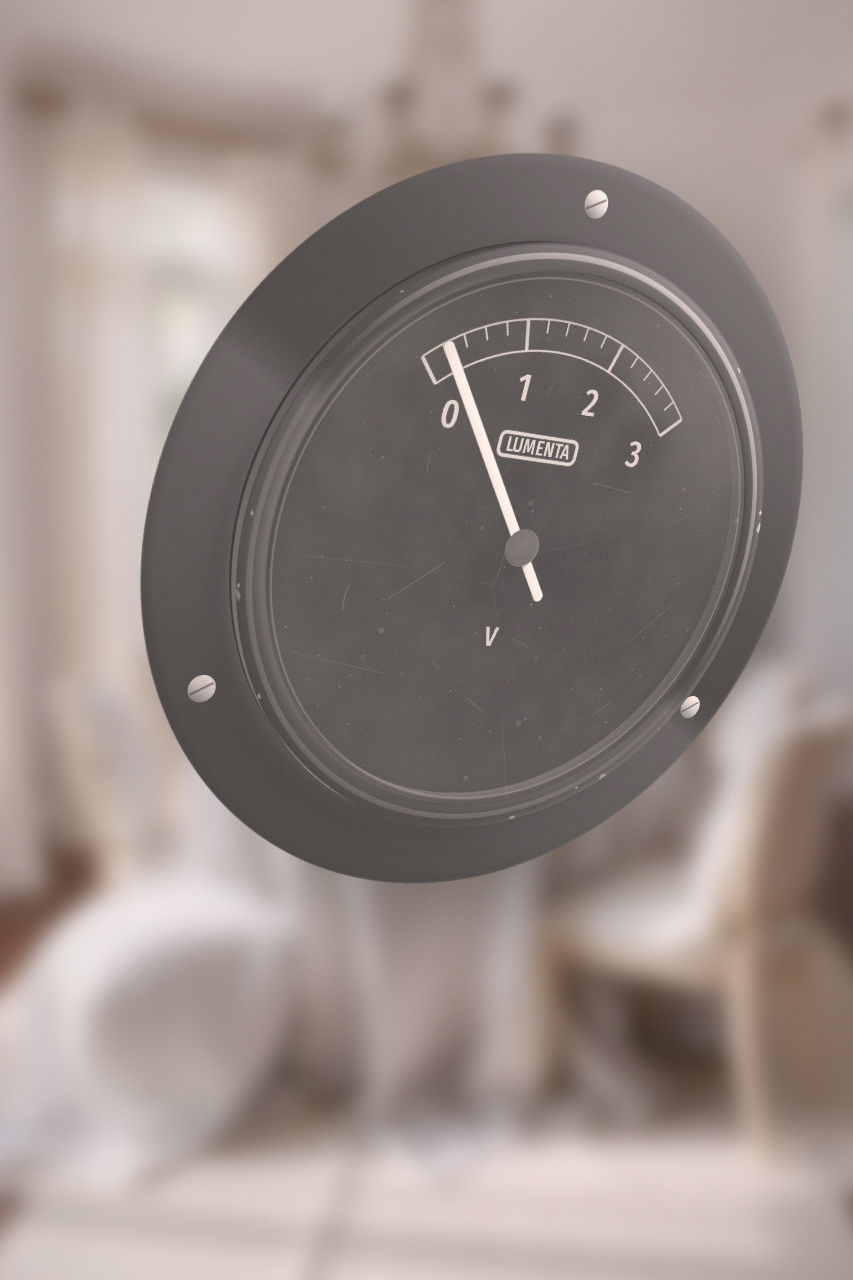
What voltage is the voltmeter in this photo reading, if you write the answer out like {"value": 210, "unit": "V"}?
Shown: {"value": 0.2, "unit": "V"}
